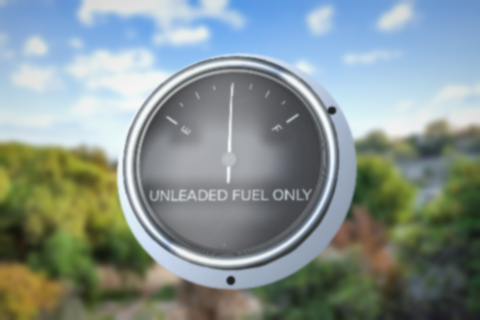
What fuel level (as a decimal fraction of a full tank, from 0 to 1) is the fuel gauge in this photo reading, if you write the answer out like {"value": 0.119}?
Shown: {"value": 0.5}
